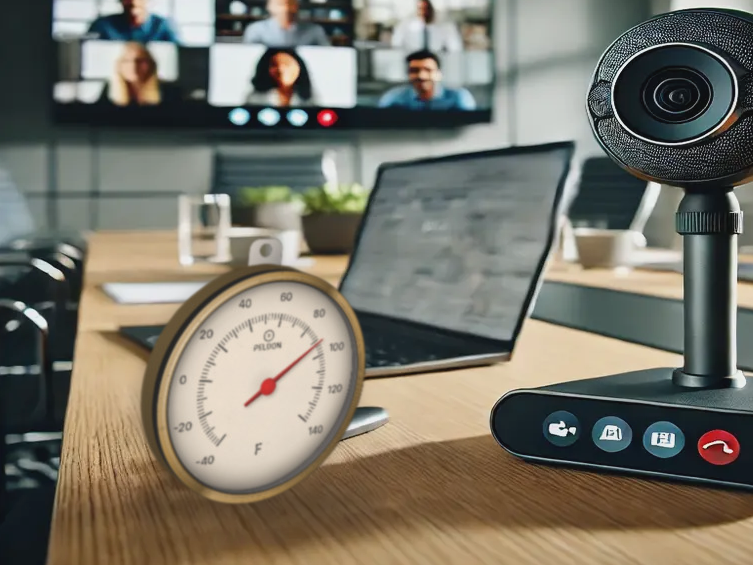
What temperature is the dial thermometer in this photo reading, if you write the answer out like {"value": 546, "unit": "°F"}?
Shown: {"value": 90, "unit": "°F"}
